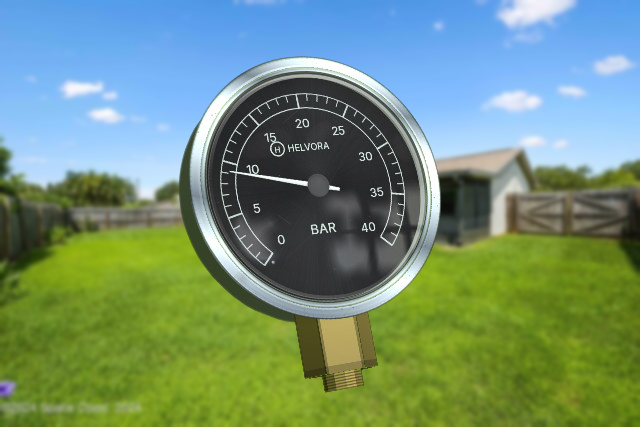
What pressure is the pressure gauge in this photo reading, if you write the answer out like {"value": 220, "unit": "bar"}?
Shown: {"value": 9, "unit": "bar"}
